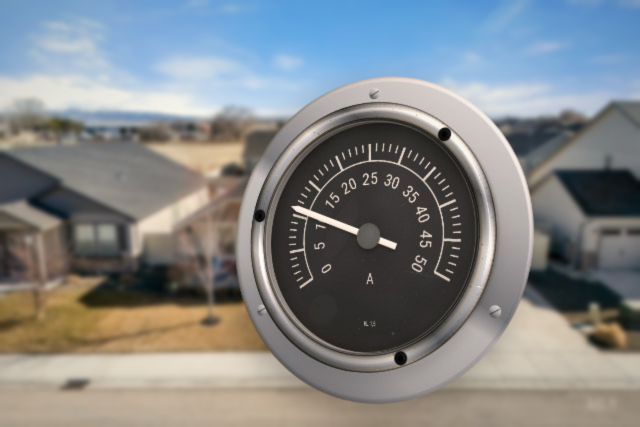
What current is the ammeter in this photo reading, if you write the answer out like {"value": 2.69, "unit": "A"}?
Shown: {"value": 11, "unit": "A"}
